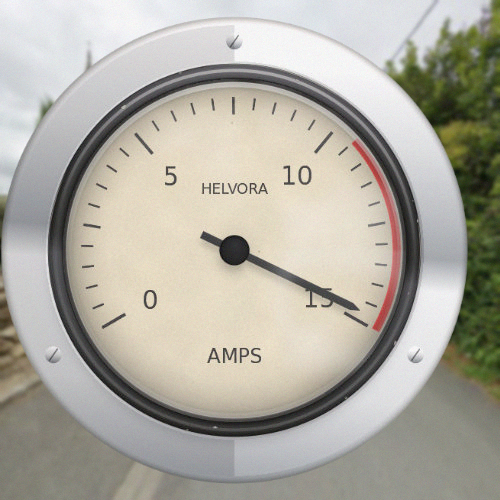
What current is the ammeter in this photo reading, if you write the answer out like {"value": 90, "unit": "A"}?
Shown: {"value": 14.75, "unit": "A"}
